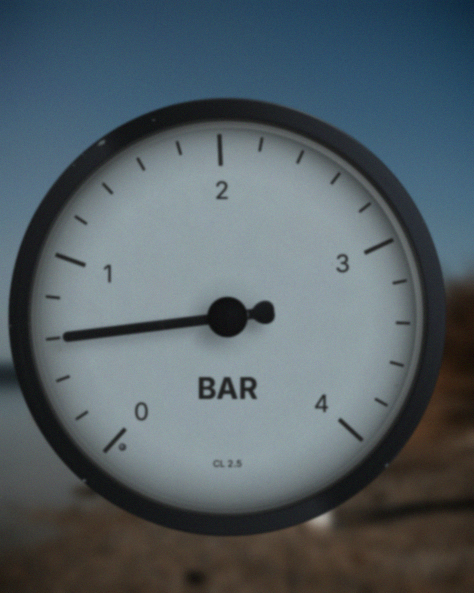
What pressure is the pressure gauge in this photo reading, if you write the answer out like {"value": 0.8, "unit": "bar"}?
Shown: {"value": 0.6, "unit": "bar"}
